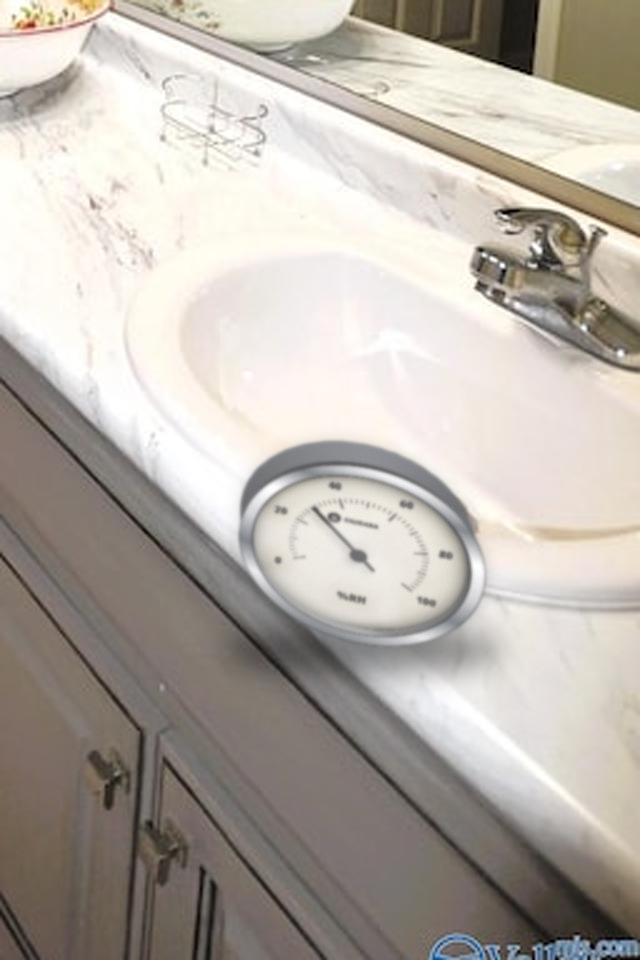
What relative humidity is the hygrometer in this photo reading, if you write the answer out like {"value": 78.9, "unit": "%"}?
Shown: {"value": 30, "unit": "%"}
